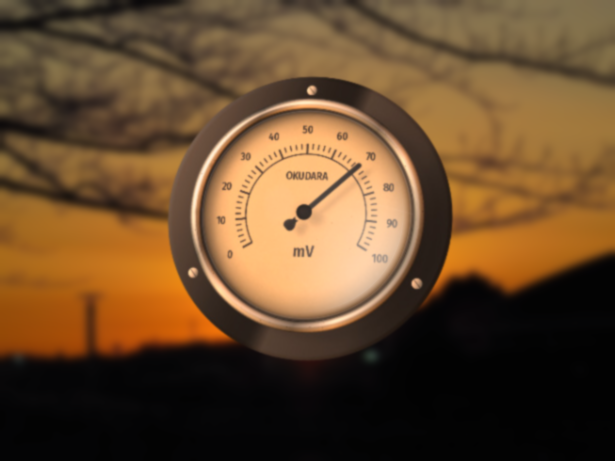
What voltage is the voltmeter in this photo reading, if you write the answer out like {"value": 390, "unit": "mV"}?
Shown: {"value": 70, "unit": "mV"}
